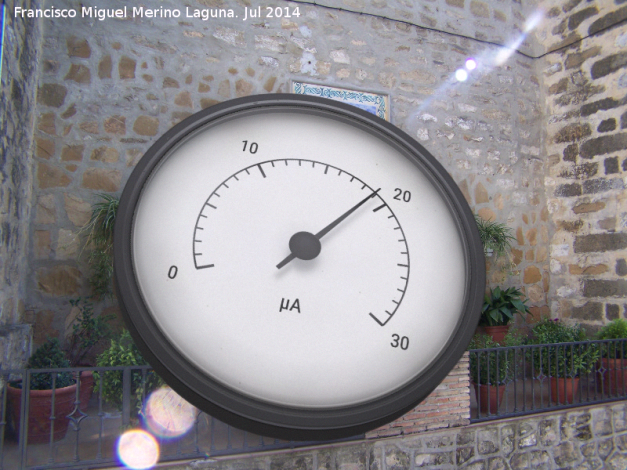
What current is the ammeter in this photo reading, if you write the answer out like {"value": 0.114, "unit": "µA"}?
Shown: {"value": 19, "unit": "µA"}
